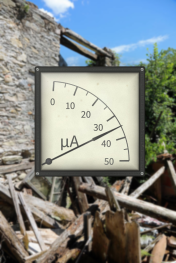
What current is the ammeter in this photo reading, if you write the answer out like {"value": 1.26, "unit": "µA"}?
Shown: {"value": 35, "unit": "µA"}
